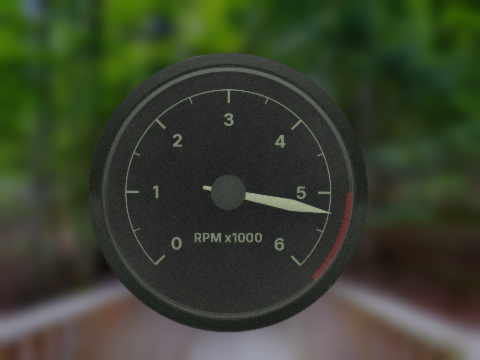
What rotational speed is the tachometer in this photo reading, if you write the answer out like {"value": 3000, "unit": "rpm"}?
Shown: {"value": 5250, "unit": "rpm"}
